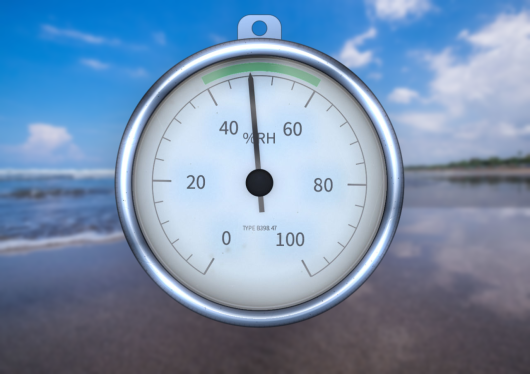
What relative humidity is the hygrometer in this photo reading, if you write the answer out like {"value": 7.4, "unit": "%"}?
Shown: {"value": 48, "unit": "%"}
